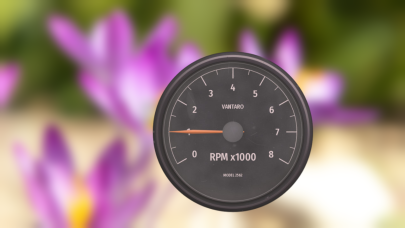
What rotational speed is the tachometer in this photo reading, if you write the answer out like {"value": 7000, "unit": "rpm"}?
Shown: {"value": 1000, "unit": "rpm"}
